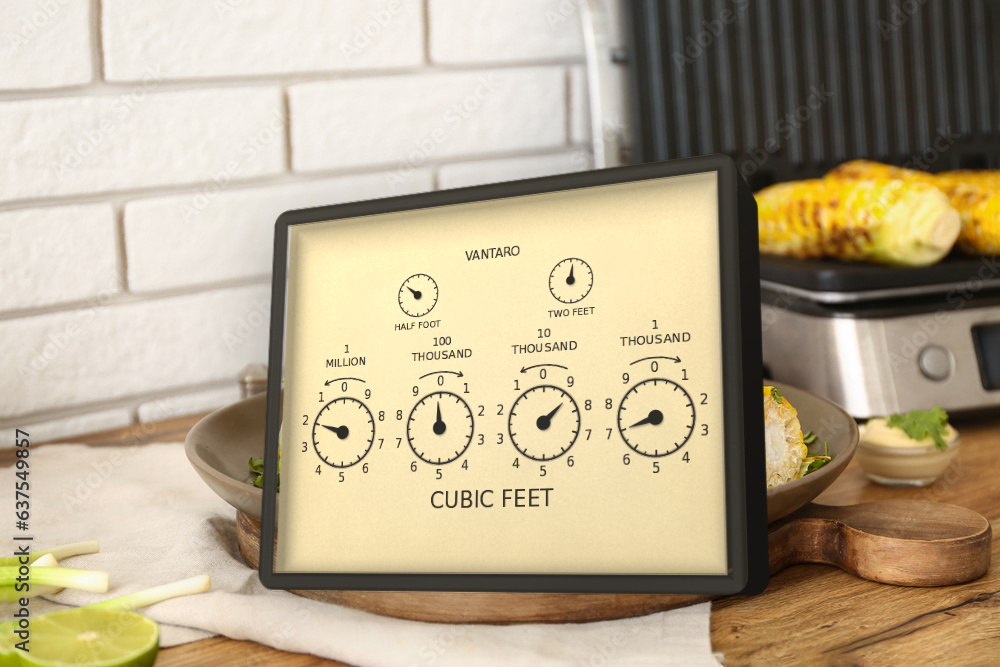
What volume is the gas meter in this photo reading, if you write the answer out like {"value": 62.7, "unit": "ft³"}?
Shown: {"value": 198700, "unit": "ft³"}
